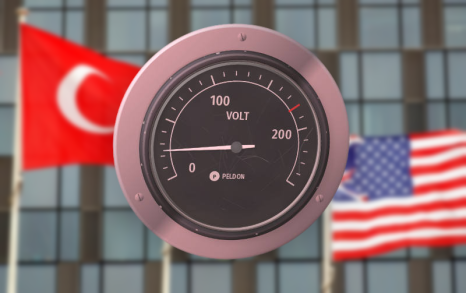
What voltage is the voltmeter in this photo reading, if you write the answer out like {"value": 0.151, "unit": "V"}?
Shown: {"value": 25, "unit": "V"}
